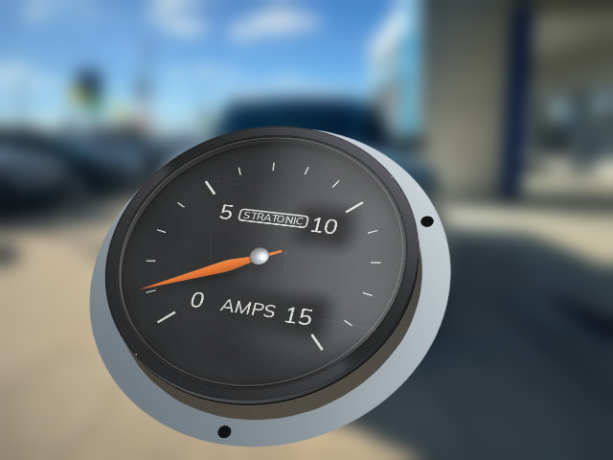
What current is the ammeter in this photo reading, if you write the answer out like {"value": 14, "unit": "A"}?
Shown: {"value": 1, "unit": "A"}
